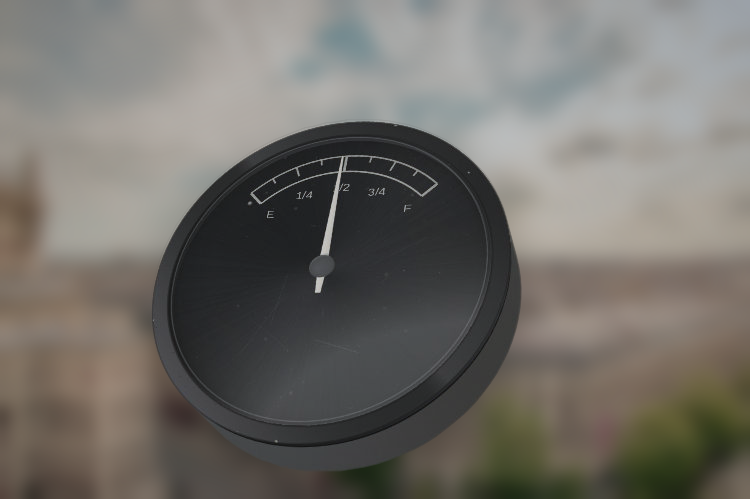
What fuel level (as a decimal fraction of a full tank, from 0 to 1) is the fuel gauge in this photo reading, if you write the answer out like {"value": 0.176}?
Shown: {"value": 0.5}
